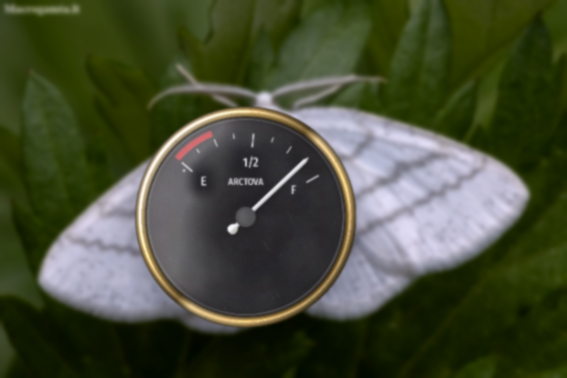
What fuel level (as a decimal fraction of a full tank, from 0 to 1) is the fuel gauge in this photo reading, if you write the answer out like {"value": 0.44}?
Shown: {"value": 0.875}
